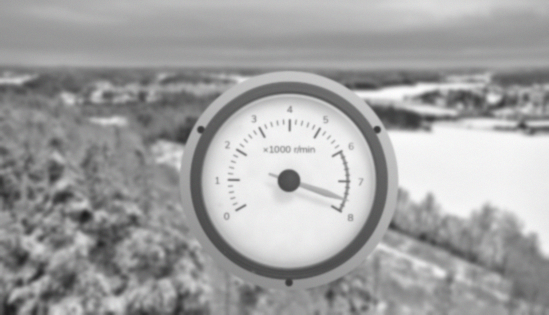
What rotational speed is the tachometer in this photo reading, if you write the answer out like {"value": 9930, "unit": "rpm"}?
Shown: {"value": 7600, "unit": "rpm"}
